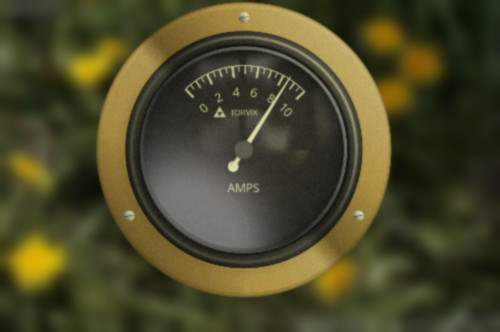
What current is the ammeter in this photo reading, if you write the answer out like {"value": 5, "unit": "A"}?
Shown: {"value": 8.5, "unit": "A"}
